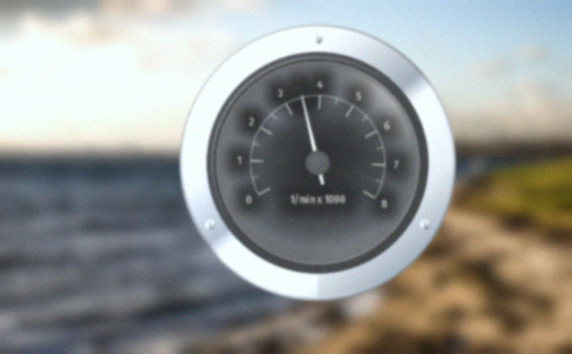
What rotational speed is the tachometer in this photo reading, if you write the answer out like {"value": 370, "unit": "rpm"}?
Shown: {"value": 3500, "unit": "rpm"}
